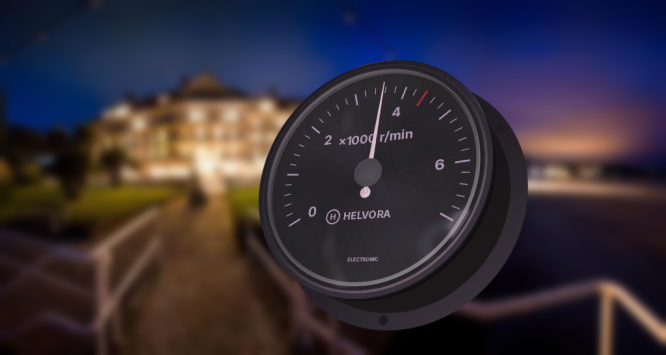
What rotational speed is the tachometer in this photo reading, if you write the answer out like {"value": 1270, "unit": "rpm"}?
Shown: {"value": 3600, "unit": "rpm"}
